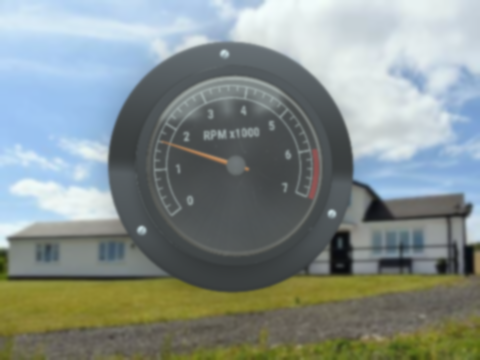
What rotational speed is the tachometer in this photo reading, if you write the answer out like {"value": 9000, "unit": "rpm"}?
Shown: {"value": 1600, "unit": "rpm"}
